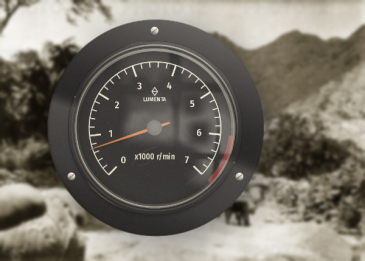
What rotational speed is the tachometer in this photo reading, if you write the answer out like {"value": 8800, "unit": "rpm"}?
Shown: {"value": 700, "unit": "rpm"}
